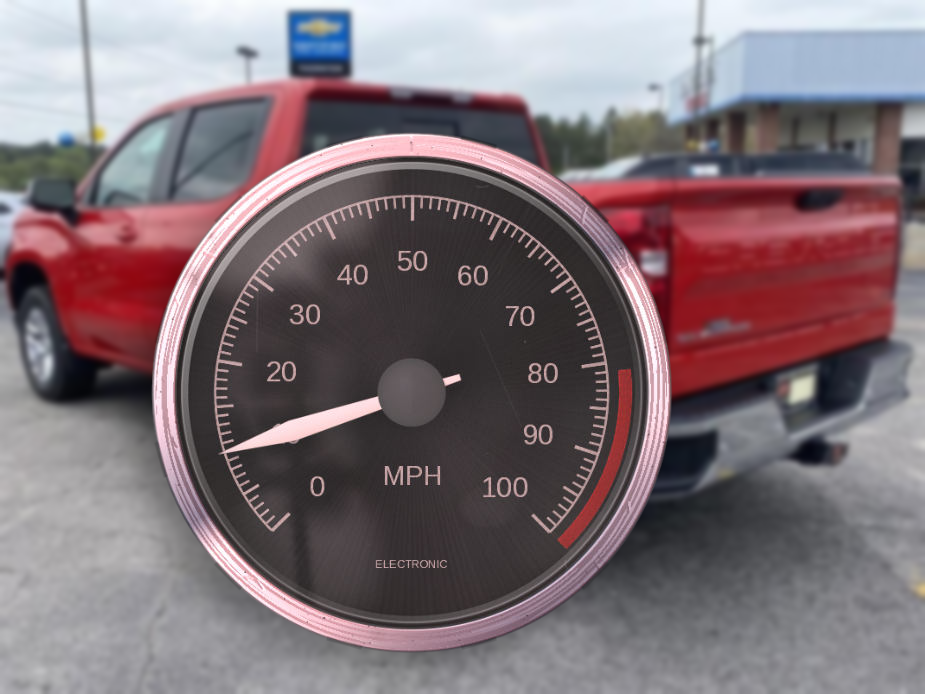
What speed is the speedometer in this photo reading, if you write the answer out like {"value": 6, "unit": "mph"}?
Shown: {"value": 10, "unit": "mph"}
